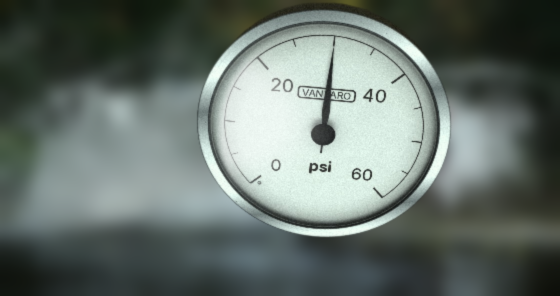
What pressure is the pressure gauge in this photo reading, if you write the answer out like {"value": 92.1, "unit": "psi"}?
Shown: {"value": 30, "unit": "psi"}
